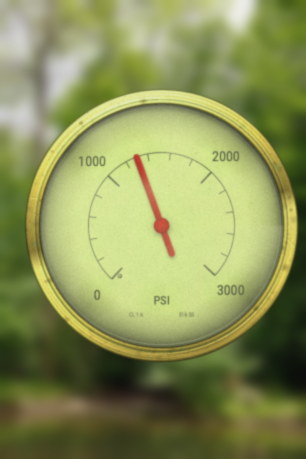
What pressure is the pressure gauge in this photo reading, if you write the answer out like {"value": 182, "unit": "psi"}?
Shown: {"value": 1300, "unit": "psi"}
